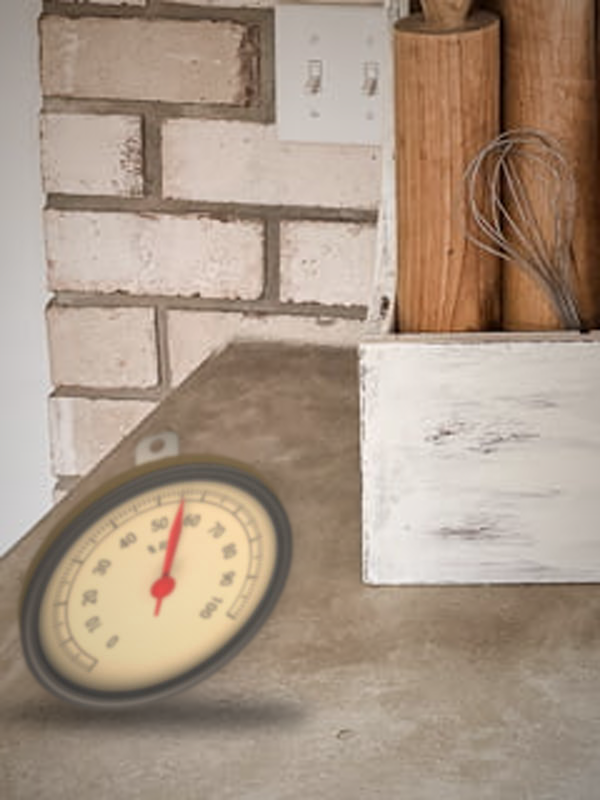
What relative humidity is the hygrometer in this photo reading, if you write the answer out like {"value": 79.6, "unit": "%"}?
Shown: {"value": 55, "unit": "%"}
